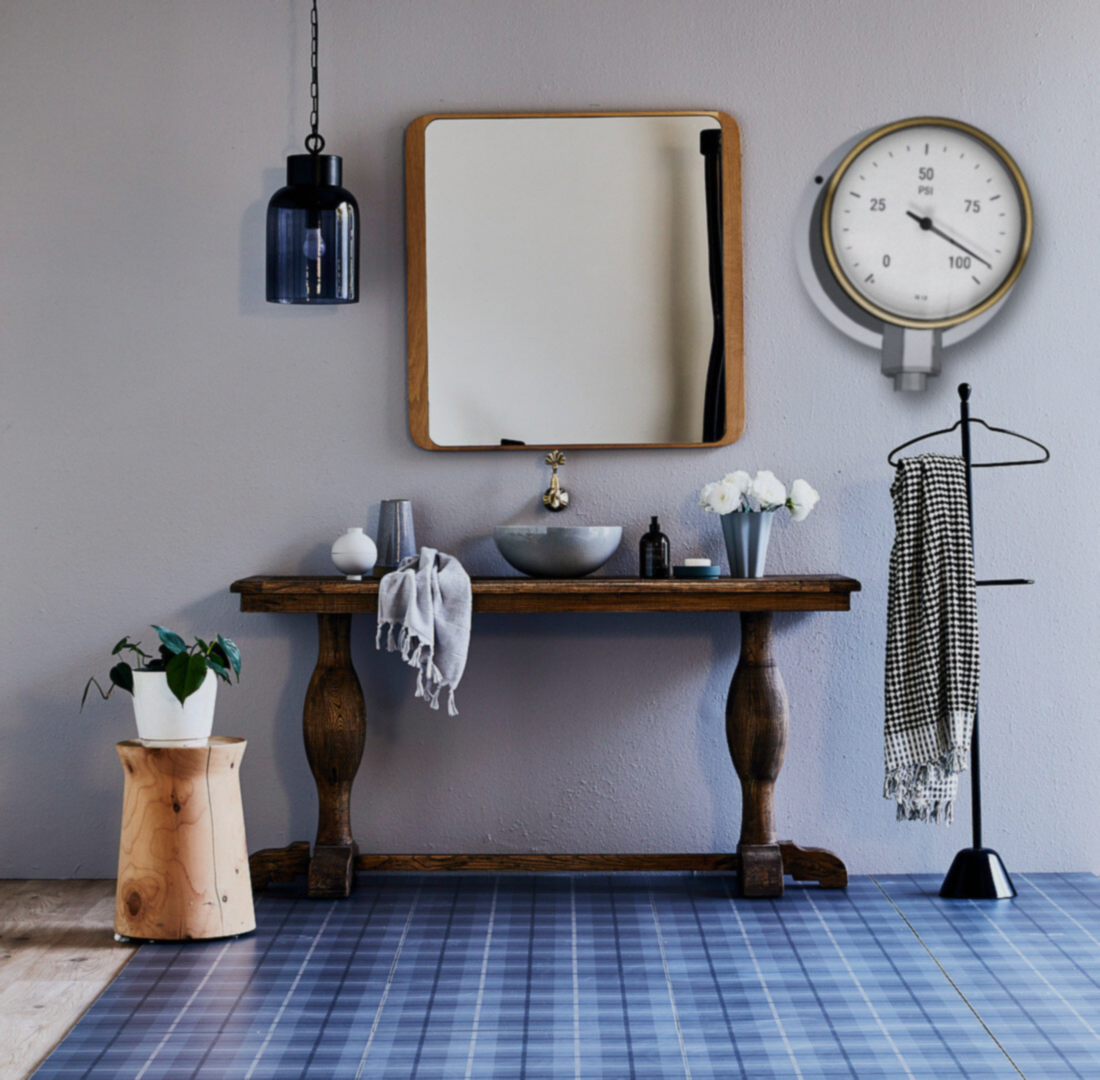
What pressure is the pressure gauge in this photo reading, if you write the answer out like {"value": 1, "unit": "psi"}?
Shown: {"value": 95, "unit": "psi"}
